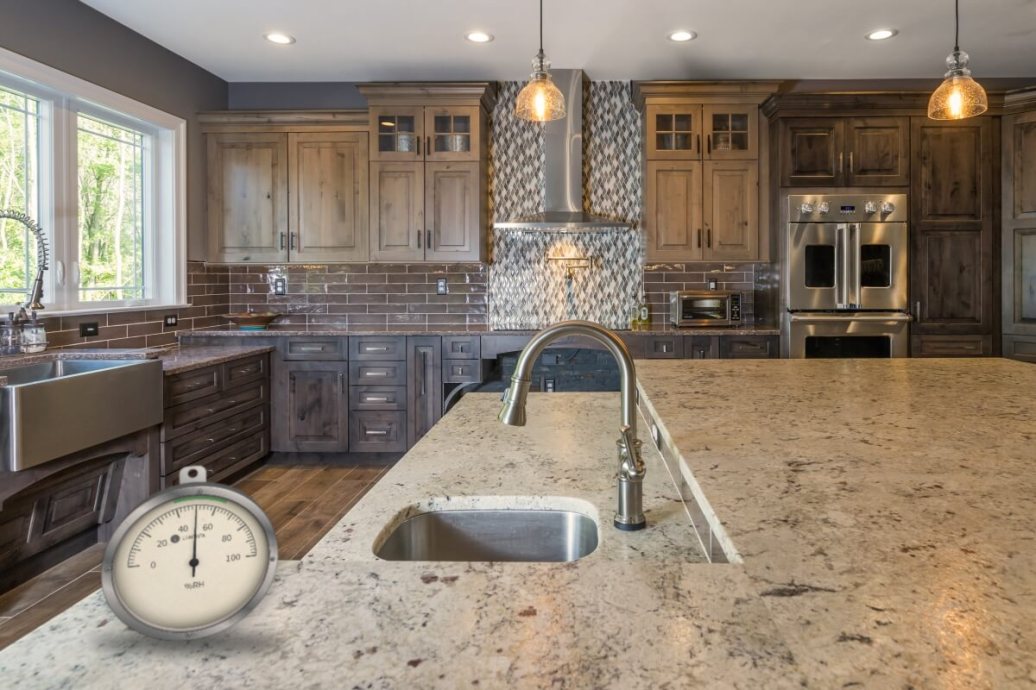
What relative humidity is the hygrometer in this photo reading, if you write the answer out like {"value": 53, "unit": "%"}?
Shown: {"value": 50, "unit": "%"}
